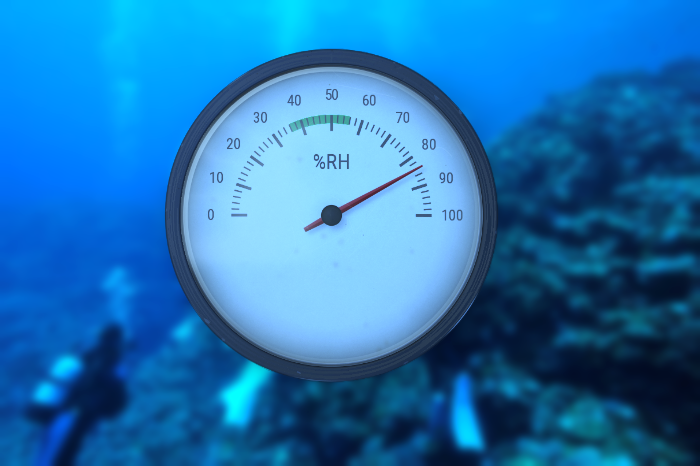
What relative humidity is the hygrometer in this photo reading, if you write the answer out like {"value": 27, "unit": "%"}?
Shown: {"value": 84, "unit": "%"}
